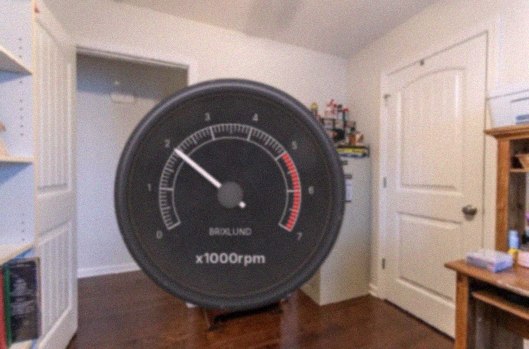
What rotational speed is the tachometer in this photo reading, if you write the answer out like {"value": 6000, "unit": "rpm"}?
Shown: {"value": 2000, "unit": "rpm"}
